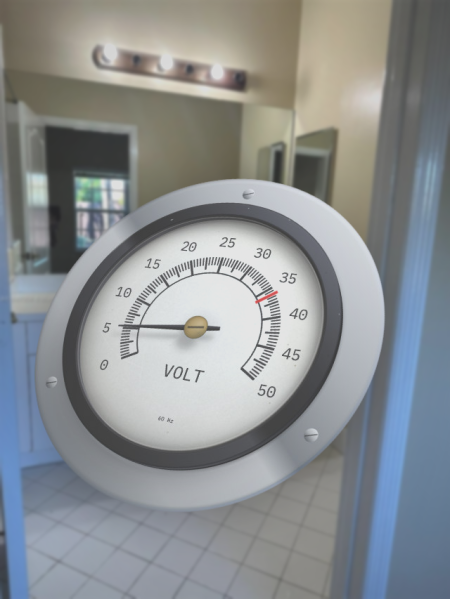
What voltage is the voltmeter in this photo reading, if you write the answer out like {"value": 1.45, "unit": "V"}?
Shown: {"value": 5, "unit": "V"}
